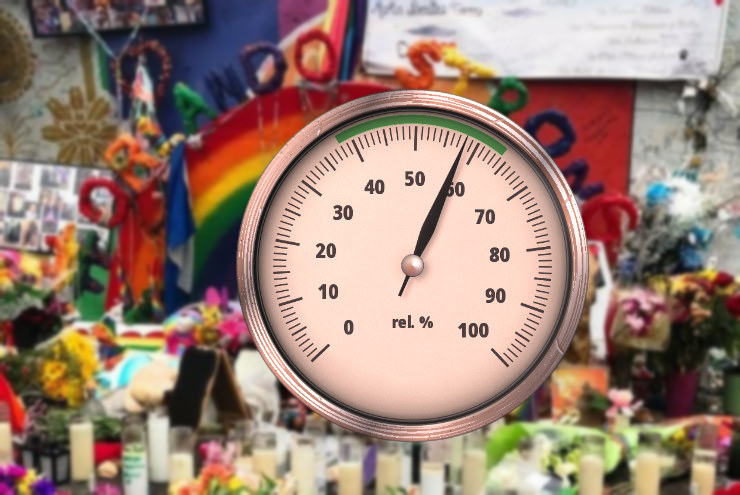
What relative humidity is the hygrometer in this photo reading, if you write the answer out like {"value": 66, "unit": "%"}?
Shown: {"value": 58, "unit": "%"}
